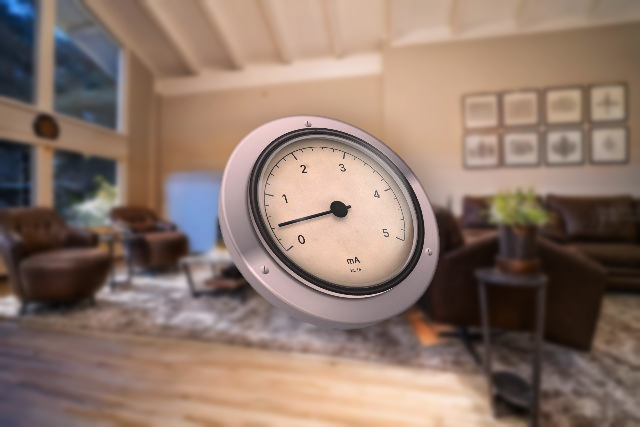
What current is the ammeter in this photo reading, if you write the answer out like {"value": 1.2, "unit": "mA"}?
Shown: {"value": 0.4, "unit": "mA"}
